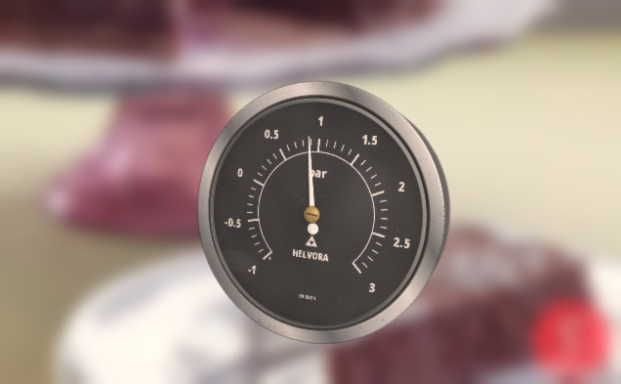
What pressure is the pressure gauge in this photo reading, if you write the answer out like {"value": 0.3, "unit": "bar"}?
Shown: {"value": 0.9, "unit": "bar"}
